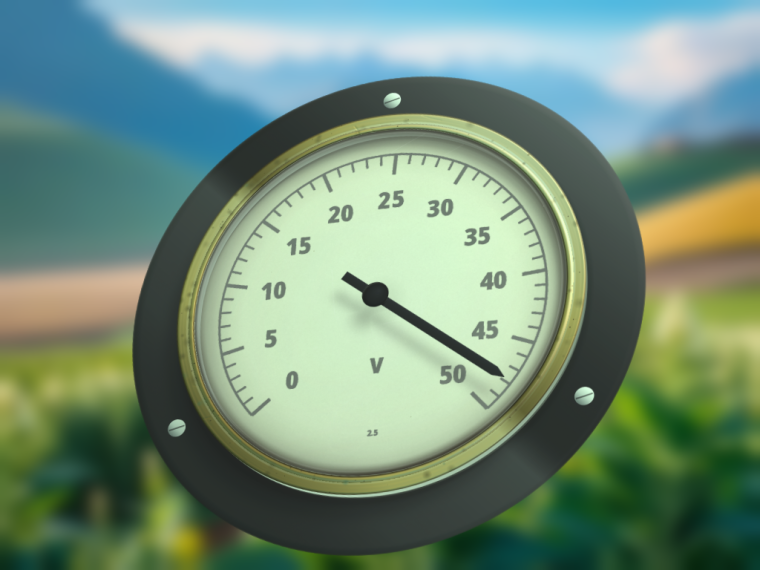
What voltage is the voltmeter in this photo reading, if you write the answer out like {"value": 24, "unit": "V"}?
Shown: {"value": 48, "unit": "V"}
